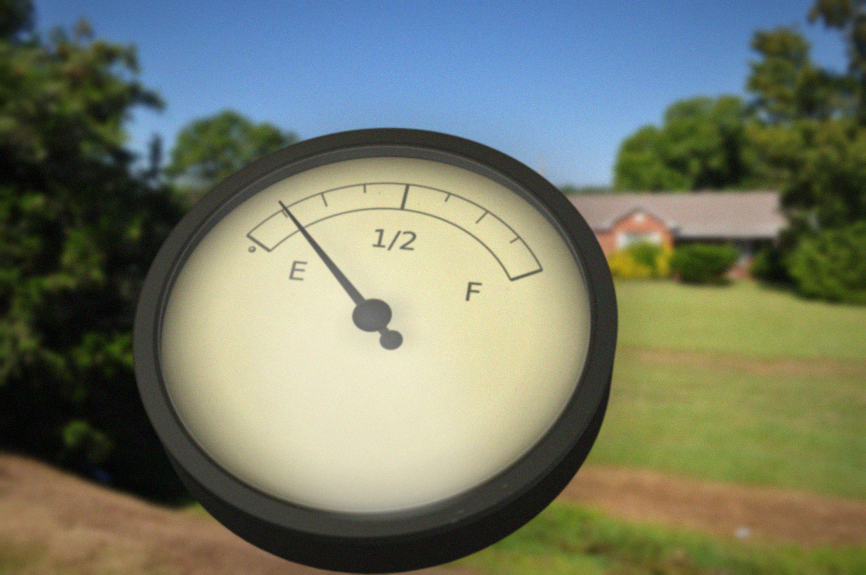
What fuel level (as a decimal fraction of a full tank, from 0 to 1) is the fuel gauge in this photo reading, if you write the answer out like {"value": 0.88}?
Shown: {"value": 0.125}
